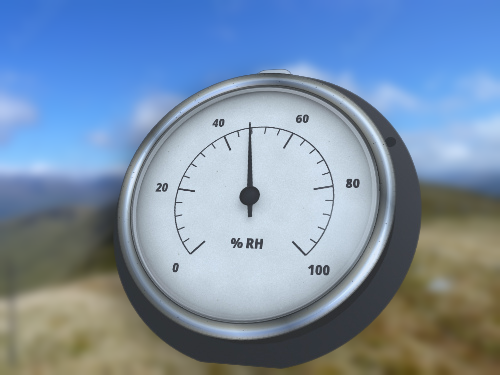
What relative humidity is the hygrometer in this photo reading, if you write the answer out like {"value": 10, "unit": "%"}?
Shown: {"value": 48, "unit": "%"}
